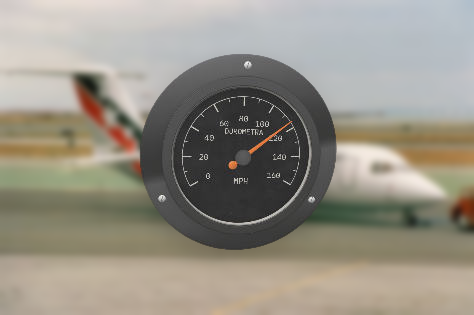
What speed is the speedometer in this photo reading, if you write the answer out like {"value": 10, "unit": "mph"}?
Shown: {"value": 115, "unit": "mph"}
